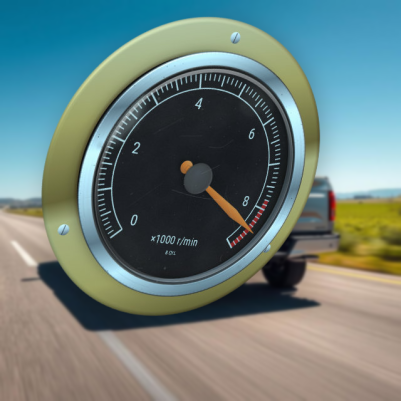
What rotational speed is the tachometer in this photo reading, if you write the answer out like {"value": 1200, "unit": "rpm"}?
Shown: {"value": 8500, "unit": "rpm"}
